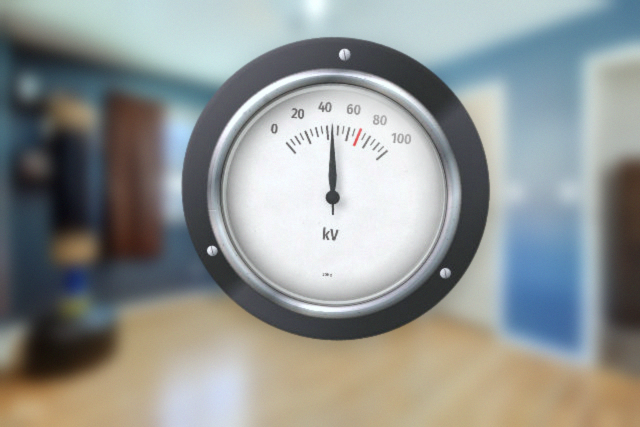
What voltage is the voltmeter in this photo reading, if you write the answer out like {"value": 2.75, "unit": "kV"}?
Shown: {"value": 45, "unit": "kV"}
